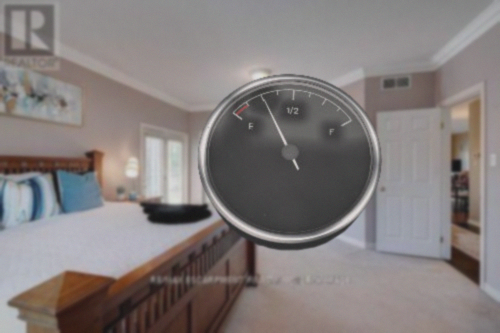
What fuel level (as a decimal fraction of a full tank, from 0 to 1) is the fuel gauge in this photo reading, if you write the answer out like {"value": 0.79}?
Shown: {"value": 0.25}
